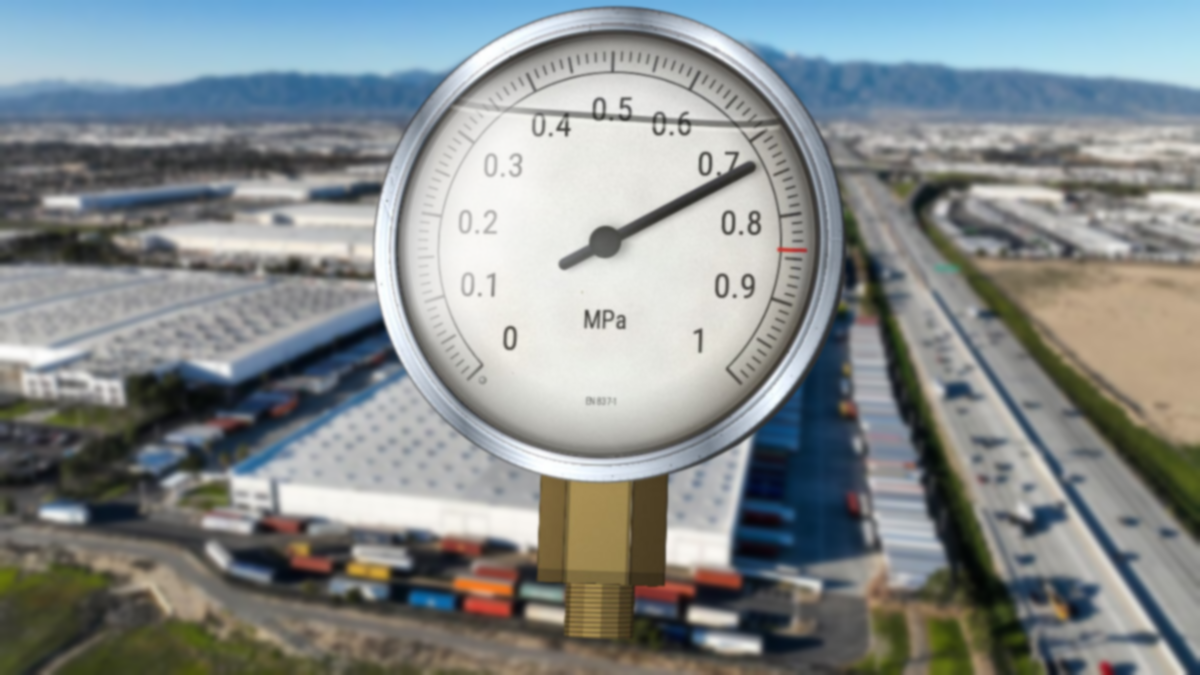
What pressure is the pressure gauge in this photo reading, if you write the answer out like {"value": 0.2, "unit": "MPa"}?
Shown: {"value": 0.73, "unit": "MPa"}
